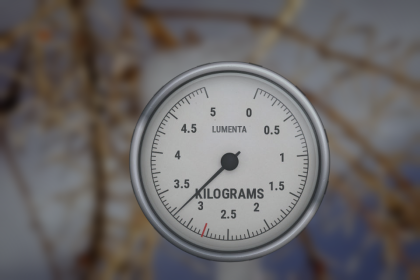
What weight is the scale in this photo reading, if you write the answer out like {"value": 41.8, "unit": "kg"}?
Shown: {"value": 3.2, "unit": "kg"}
